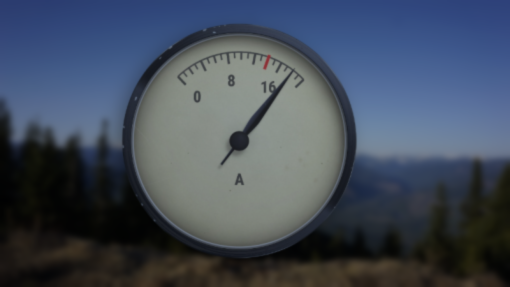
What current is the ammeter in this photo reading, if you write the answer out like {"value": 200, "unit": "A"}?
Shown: {"value": 18, "unit": "A"}
